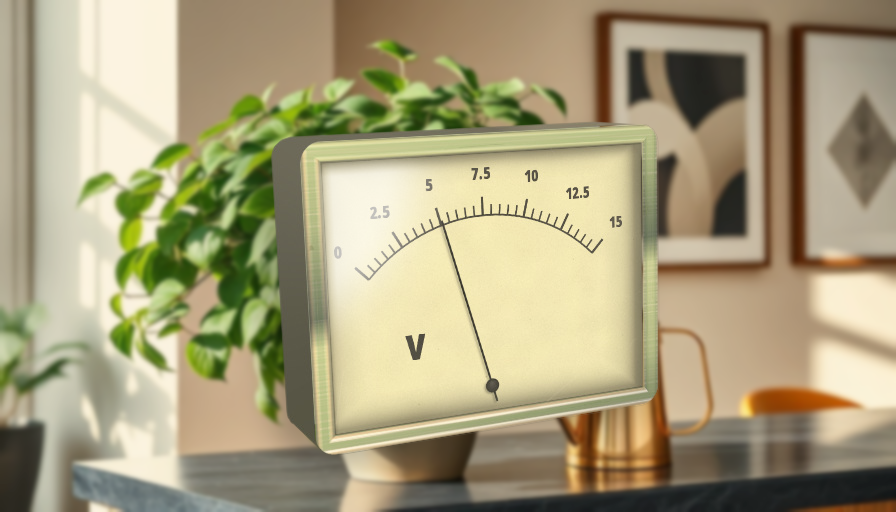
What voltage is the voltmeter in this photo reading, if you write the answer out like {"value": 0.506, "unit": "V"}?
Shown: {"value": 5, "unit": "V"}
